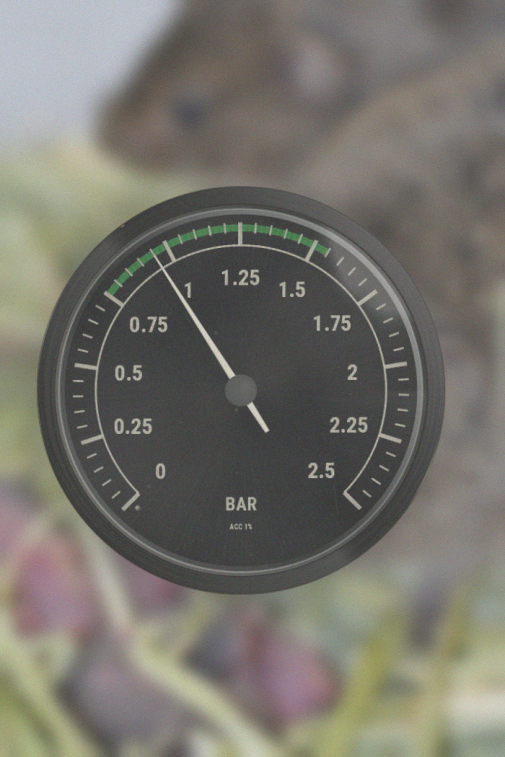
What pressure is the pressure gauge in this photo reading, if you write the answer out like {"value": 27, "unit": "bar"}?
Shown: {"value": 0.95, "unit": "bar"}
